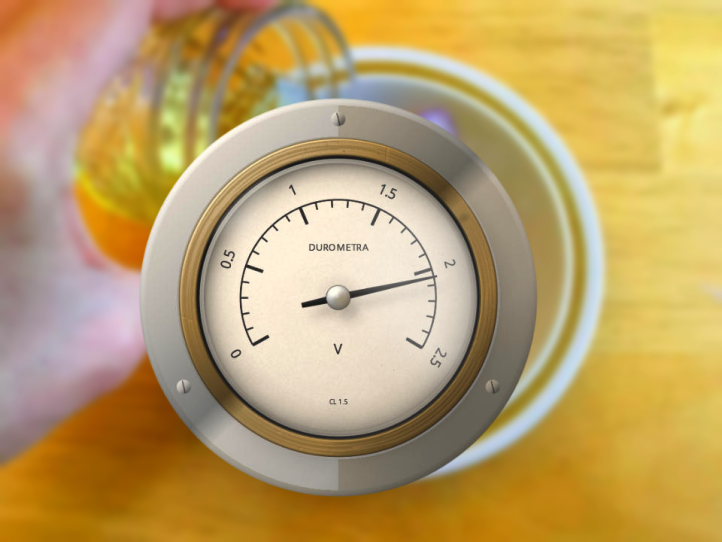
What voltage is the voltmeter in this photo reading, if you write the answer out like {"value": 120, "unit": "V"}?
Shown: {"value": 2.05, "unit": "V"}
